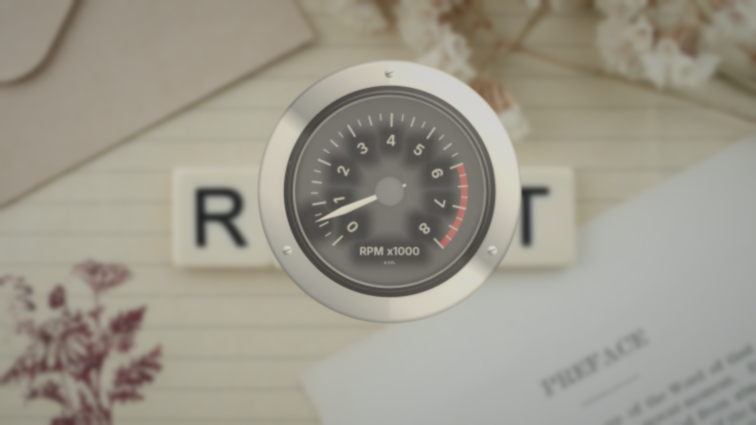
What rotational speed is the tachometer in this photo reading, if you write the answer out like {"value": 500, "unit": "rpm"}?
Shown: {"value": 625, "unit": "rpm"}
